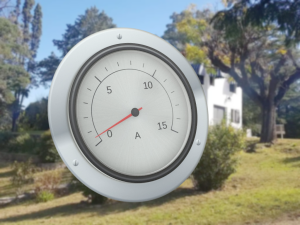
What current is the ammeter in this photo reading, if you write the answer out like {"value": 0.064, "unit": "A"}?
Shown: {"value": 0.5, "unit": "A"}
